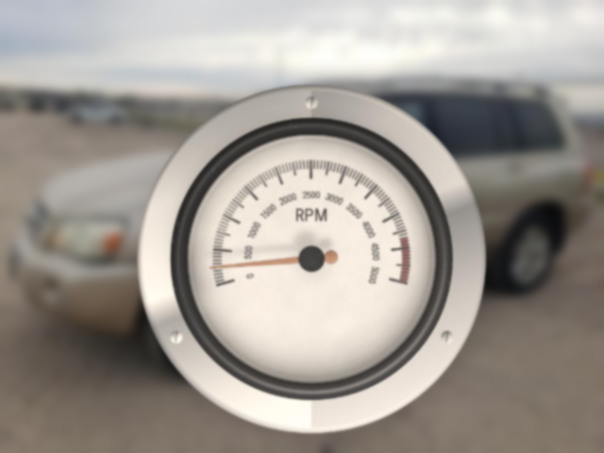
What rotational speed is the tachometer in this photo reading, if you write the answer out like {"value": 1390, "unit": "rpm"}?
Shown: {"value": 250, "unit": "rpm"}
